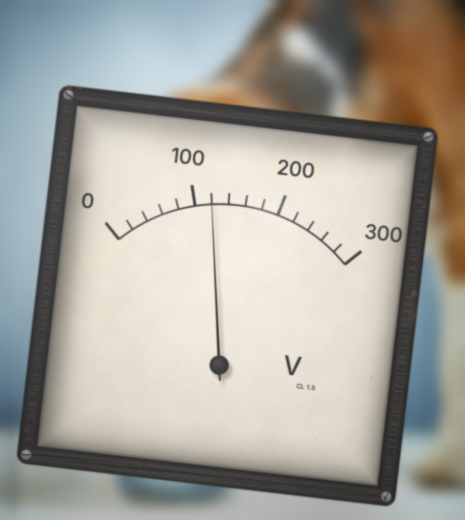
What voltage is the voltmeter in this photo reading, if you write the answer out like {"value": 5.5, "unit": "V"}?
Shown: {"value": 120, "unit": "V"}
